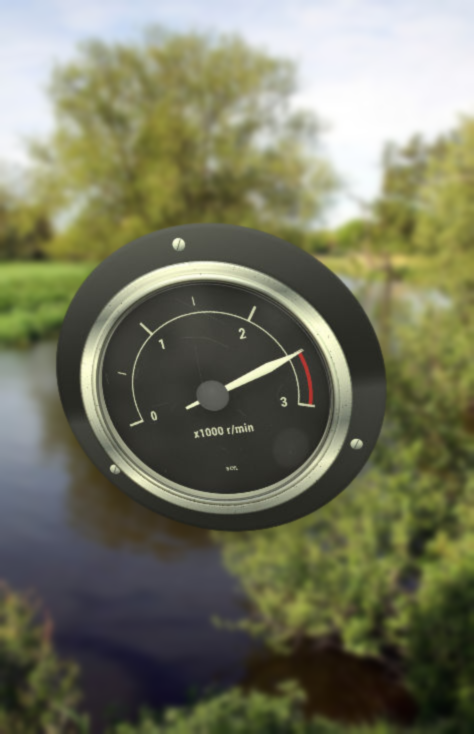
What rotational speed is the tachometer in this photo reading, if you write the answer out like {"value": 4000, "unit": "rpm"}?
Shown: {"value": 2500, "unit": "rpm"}
